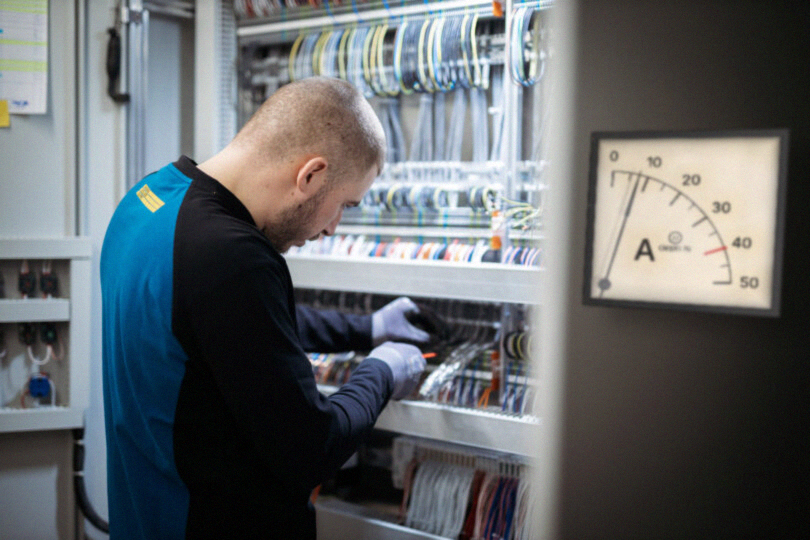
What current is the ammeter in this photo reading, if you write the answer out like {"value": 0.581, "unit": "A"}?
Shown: {"value": 7.5, "unit": "A"}
